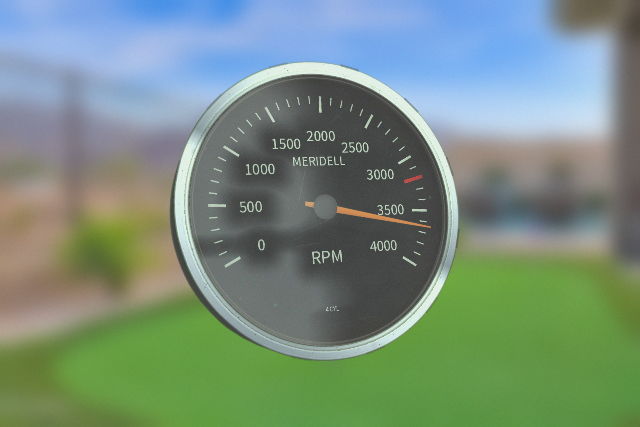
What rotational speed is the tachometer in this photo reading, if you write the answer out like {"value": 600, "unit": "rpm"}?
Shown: {"value": 3650, "unit": "rpm"}
